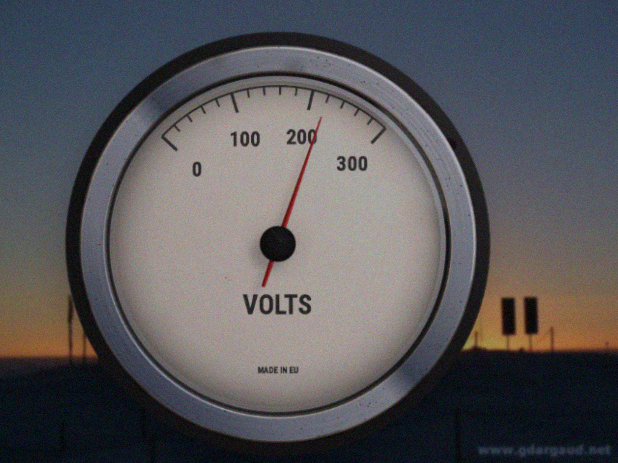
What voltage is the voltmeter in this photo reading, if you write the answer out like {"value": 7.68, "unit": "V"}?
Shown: {"value": 220, "unit": "V"}
